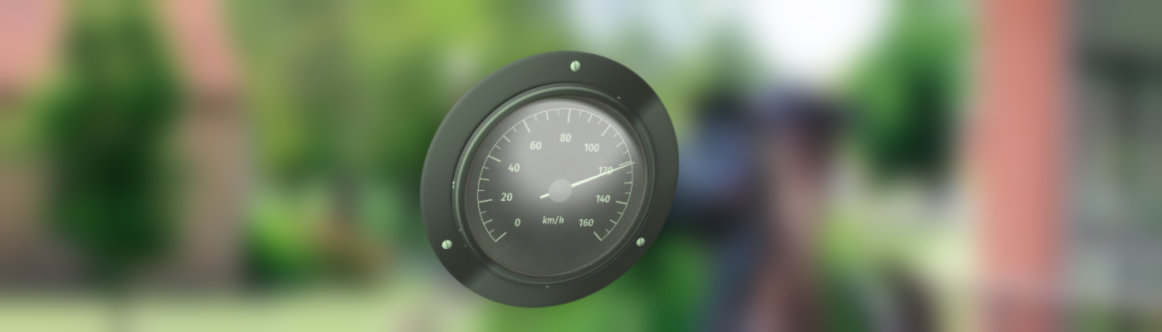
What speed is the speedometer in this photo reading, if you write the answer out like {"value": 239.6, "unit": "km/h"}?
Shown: {"value": 120, "unit": "km/h"}
